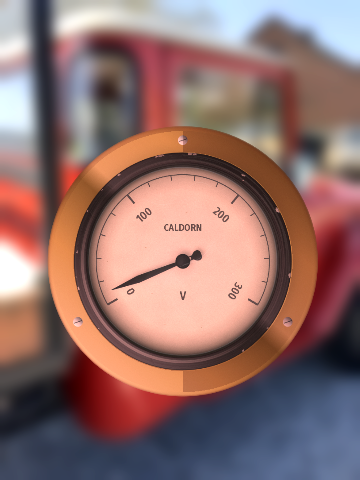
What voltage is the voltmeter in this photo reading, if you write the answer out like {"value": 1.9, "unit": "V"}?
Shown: {"value": 10, "unit": "V"}
